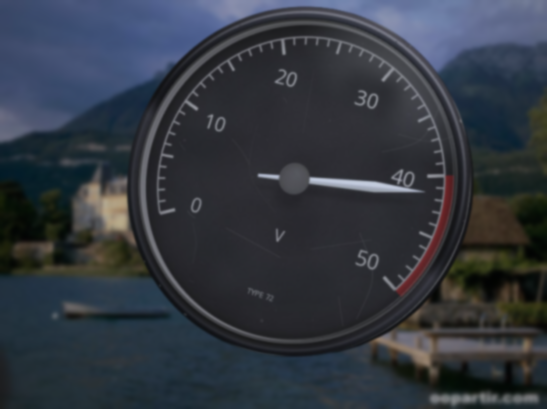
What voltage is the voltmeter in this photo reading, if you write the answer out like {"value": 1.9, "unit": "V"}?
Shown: {"value": 41.5, "unit": "V"}
